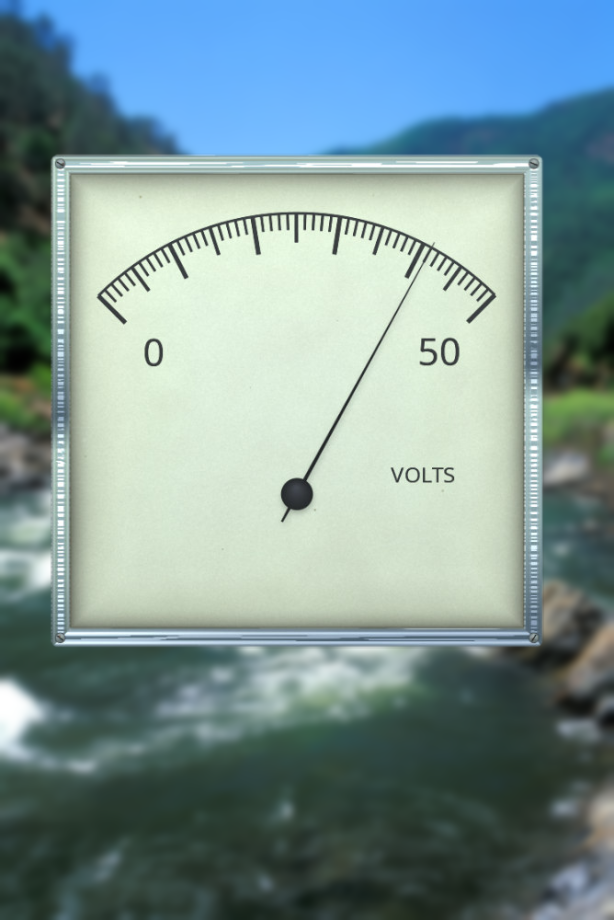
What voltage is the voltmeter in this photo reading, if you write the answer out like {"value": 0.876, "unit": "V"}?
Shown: {"value": 41, "unit": "V"}
